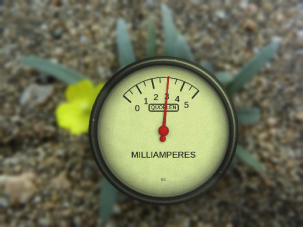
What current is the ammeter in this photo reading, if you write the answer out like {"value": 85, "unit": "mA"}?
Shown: {"value": 3, "unit": "mA"}
